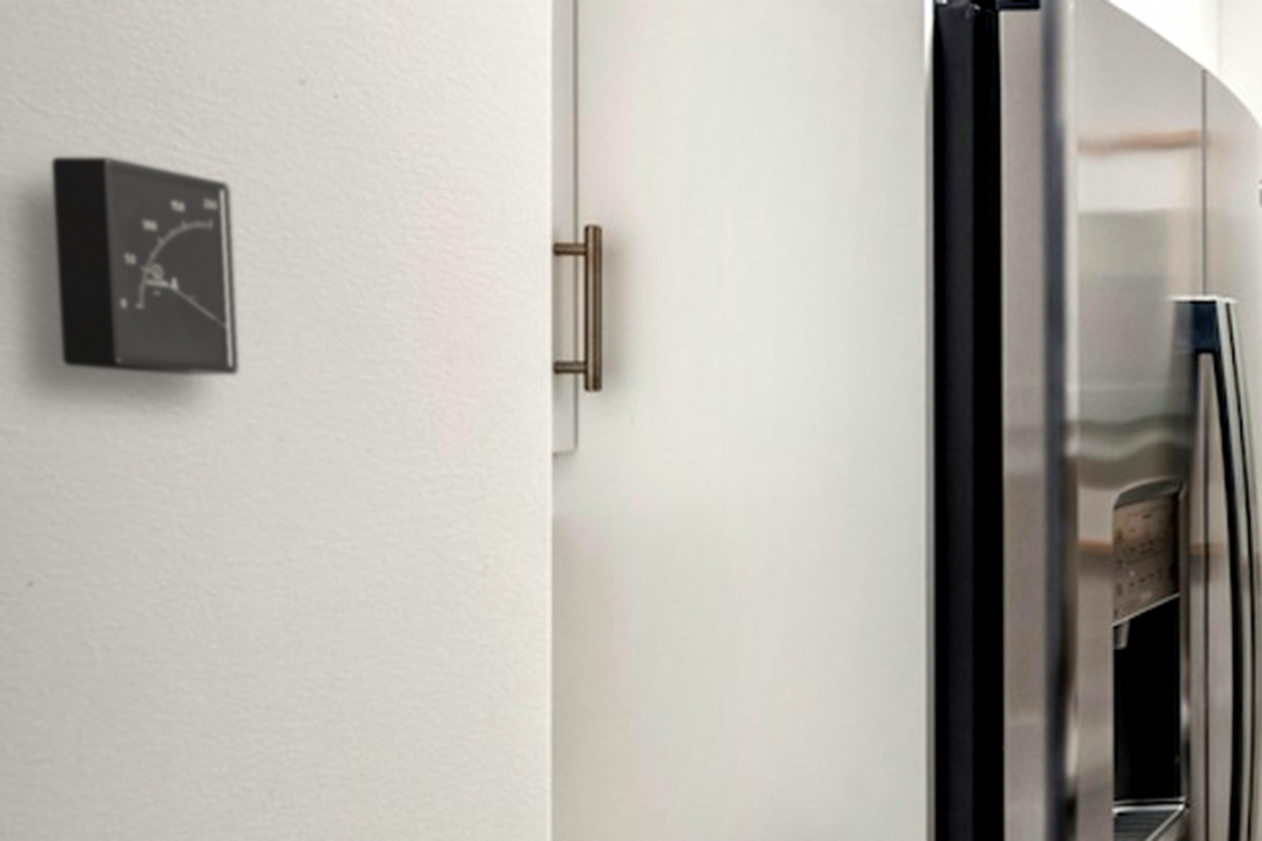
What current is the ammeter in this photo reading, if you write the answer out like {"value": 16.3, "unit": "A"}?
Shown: {"value": 50, "unit": "A"}
